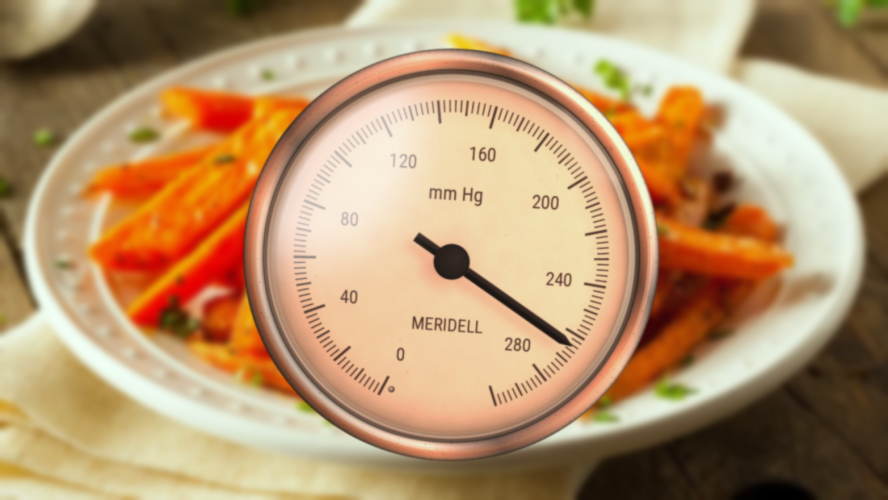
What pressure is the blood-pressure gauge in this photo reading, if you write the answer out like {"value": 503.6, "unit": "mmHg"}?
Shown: {"value": 264, "unit": "mmHg"}
